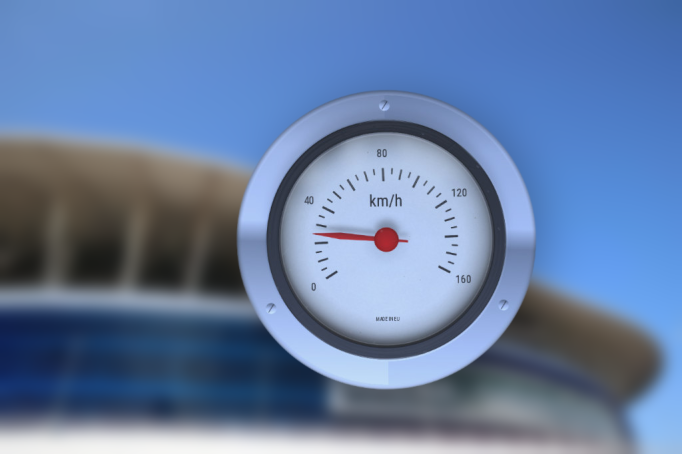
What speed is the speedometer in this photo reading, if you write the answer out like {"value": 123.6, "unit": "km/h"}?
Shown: {"value": 25, "unit": "km/h"}
